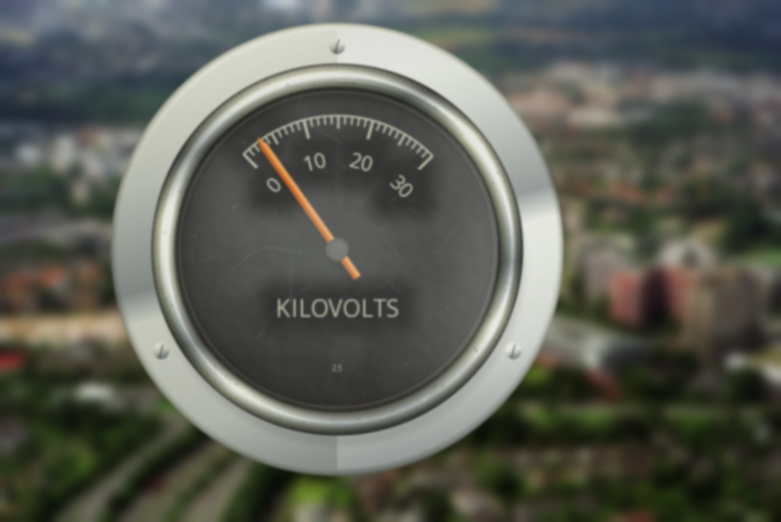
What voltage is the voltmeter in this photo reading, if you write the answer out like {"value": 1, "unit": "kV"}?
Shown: {"value": 3, "unit": "kV"}
